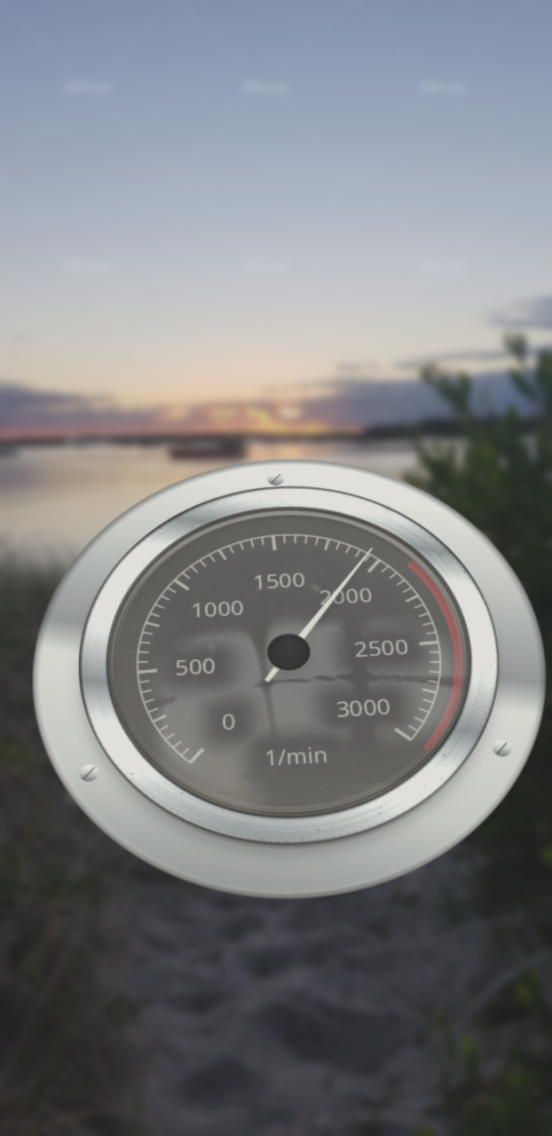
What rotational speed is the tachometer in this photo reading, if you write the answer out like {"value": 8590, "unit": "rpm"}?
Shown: {"value": 1950, "unit": "rpm"}
